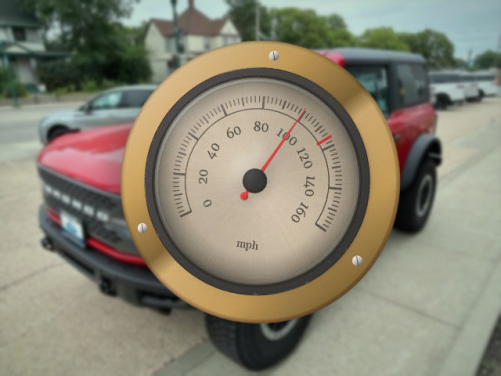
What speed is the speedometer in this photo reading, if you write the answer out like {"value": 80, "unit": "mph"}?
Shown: {"value": 100, "unit": "mph"}
